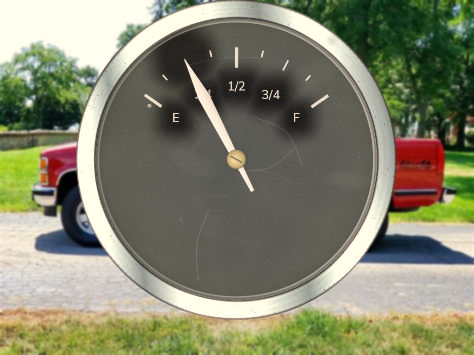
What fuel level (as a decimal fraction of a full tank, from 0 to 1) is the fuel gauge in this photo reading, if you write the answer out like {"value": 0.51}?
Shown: {"value": 0.25}
